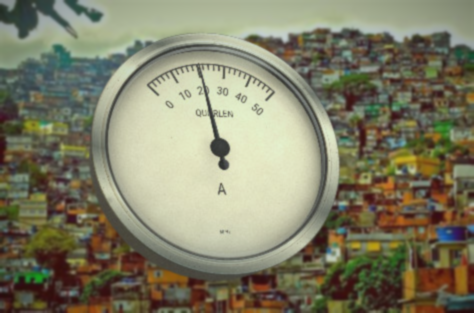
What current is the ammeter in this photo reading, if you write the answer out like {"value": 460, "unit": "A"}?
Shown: {"value": 20, "unit": "A"}
